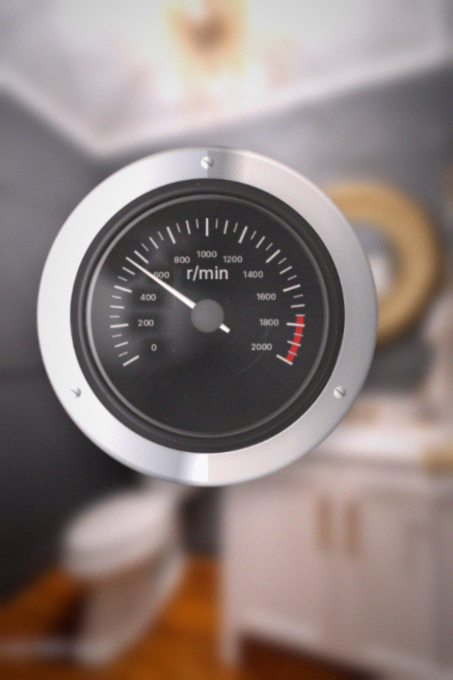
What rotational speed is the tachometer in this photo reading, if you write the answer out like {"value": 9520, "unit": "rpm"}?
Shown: {"value": 550, "unit": "rpm"}
